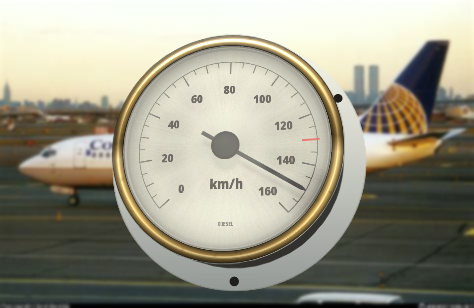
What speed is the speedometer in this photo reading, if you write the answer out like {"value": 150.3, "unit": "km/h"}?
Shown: {"value": 150, "unit": "km/h"}
